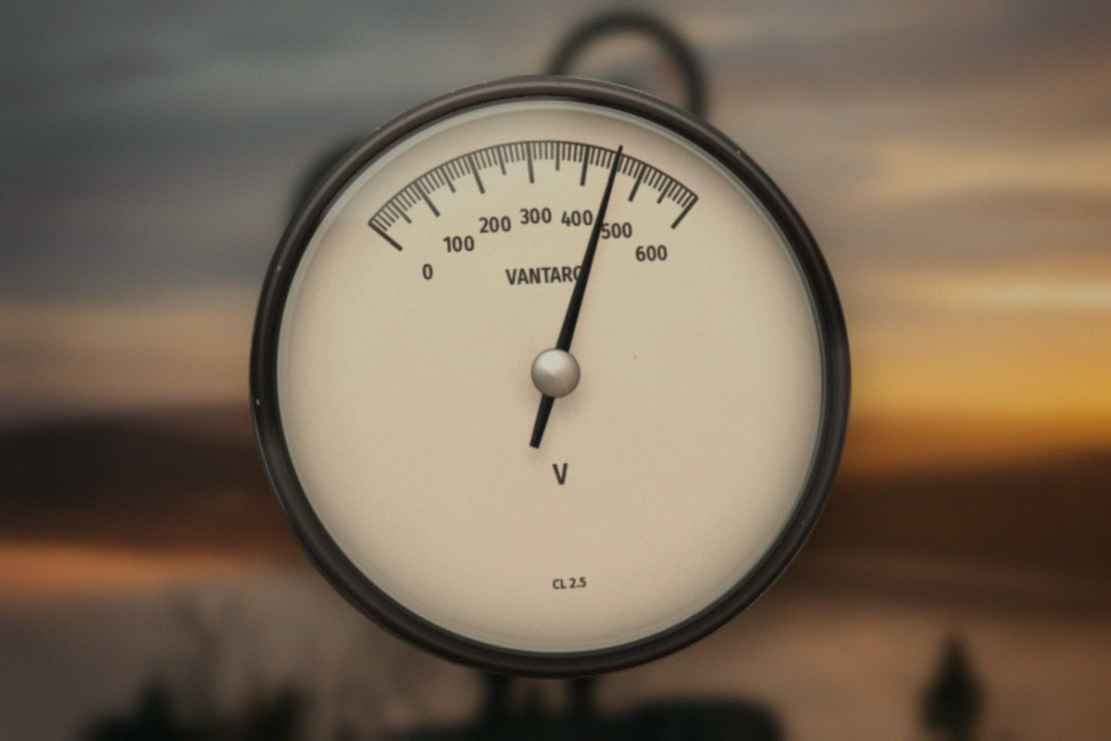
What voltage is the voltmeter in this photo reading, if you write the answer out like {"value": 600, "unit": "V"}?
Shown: {"value": 450, "unit": "V"}
